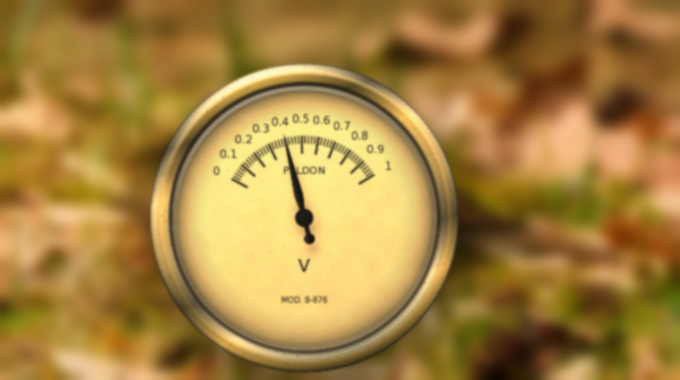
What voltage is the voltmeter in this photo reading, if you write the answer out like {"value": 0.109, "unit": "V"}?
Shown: {"value": 0.4, "unit": "V"}
